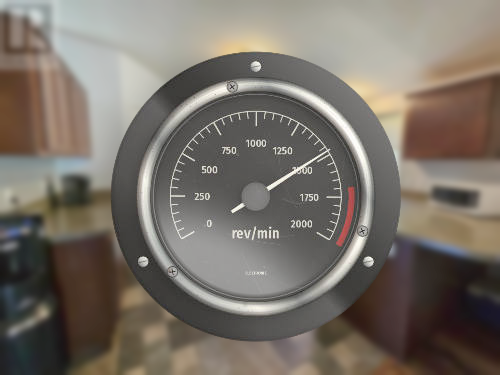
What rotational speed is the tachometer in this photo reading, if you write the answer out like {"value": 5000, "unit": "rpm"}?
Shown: {"value": 1475, "unit": "rpm"}
